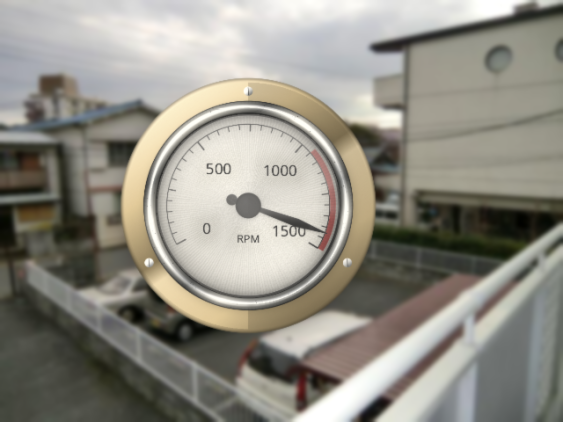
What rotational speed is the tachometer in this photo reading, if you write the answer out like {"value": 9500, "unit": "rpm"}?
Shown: {"value": 1425, "unit": "rpm"}
